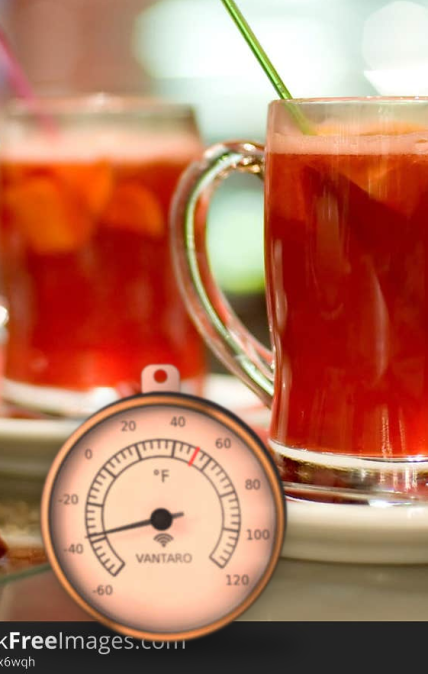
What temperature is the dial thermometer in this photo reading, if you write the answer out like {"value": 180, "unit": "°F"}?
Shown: {"value": -36, "unit": "°F"}
